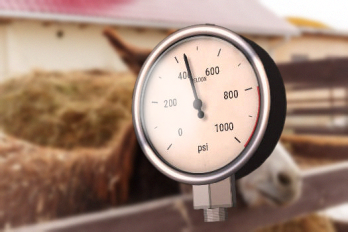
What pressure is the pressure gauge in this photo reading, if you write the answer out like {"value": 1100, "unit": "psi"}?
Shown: {"value": 450, "unit": "psi"}
